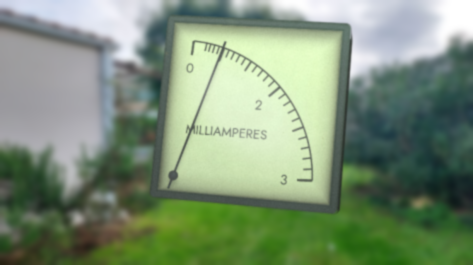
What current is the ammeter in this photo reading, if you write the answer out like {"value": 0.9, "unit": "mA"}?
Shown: {"value": 1, "unit": "mA"}
